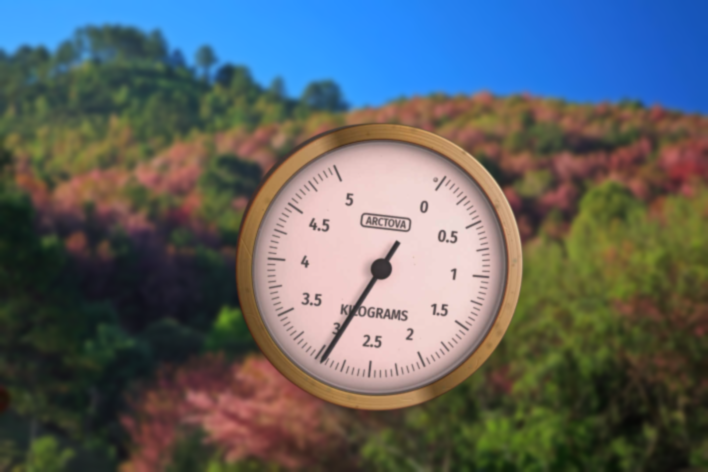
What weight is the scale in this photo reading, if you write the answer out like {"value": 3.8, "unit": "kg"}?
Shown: {"value": 2.95, "unit": "kg"}
